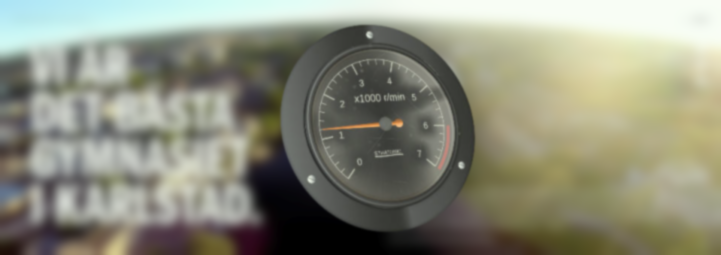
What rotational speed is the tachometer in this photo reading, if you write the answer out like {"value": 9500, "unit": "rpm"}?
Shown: {"value": 1200, "unit": "rpm"}
